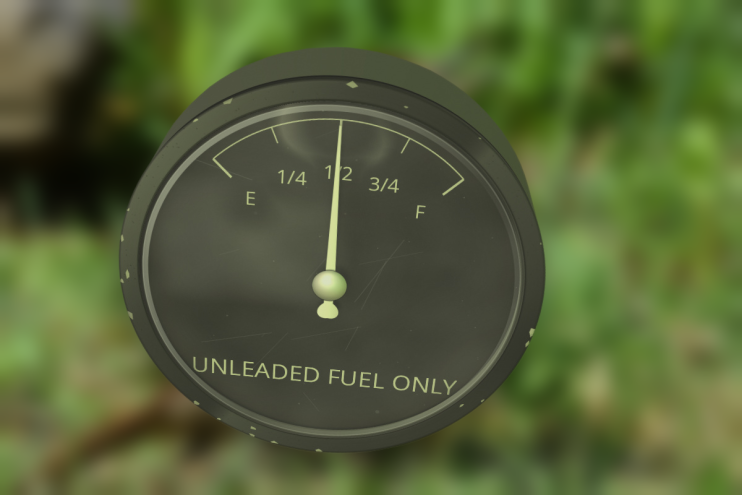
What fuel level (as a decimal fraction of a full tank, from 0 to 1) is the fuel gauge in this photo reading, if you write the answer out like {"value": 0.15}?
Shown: {"value": 0.5}
